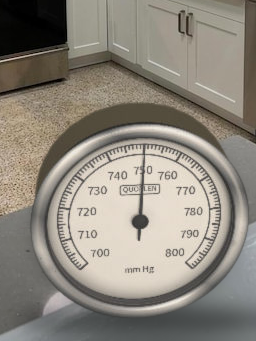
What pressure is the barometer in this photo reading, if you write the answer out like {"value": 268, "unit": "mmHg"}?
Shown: {"value": 750, "unit": "mmHg"}
